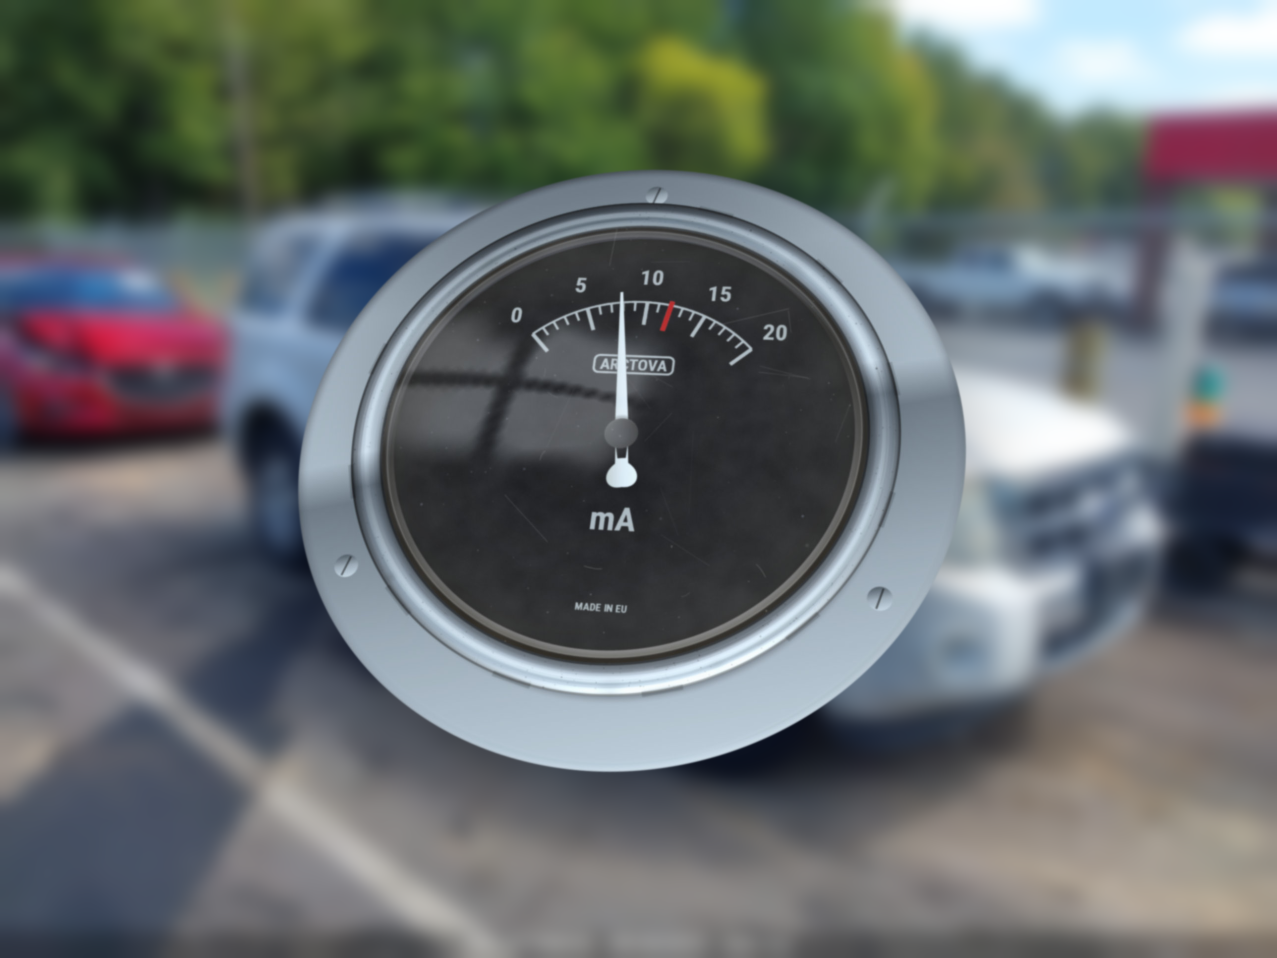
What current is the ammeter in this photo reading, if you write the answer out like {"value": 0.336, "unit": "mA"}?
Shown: {"value": 8, "unit": "mA"}
